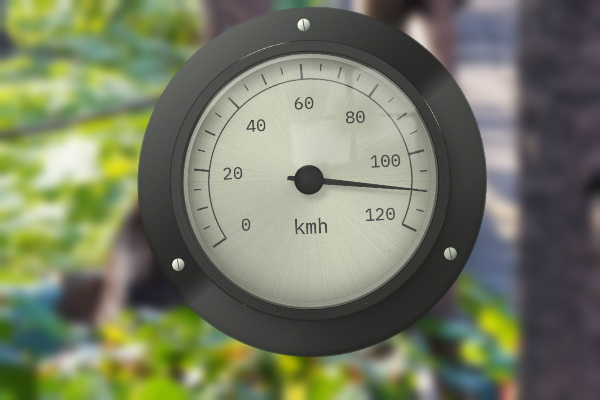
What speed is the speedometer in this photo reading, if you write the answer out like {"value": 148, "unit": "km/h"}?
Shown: {"value": 110, "unit": "km/h"}
